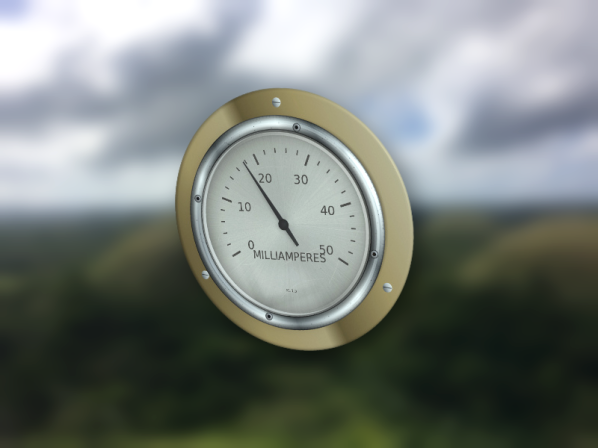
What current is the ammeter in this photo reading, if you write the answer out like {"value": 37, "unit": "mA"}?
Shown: {"value": 18, "unit": "mA"}
